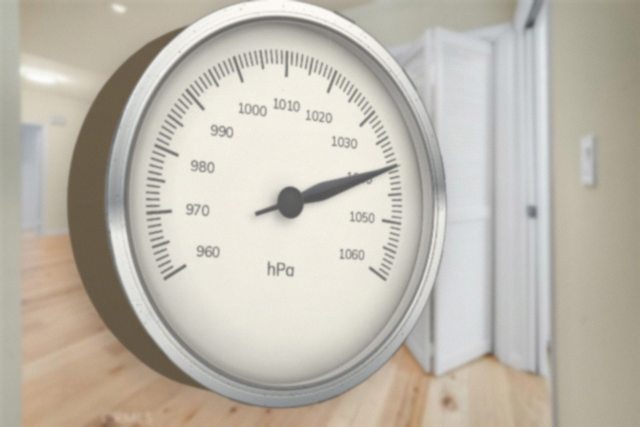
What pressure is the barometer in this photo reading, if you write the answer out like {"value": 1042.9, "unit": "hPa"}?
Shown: {"value": 1040, "unit": "hPa"}
